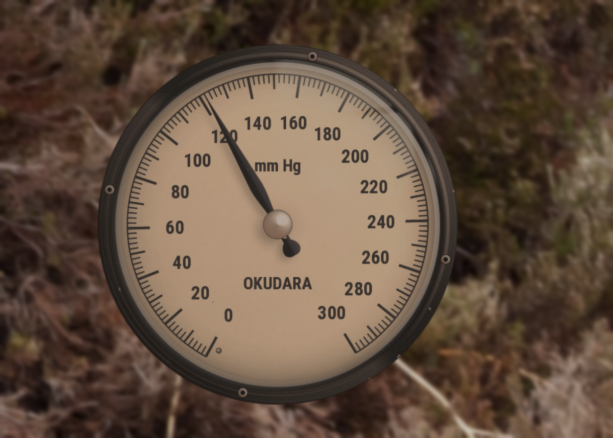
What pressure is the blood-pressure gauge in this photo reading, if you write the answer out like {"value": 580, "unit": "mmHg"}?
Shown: {"value": 122, "unit": "mmHg"}
